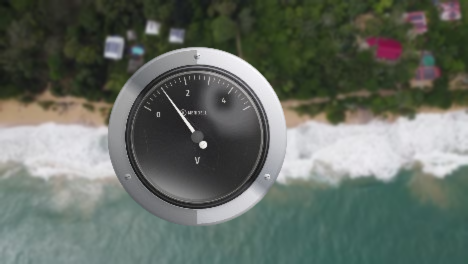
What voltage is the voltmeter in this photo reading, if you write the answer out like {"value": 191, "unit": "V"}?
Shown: {"value": 1, "unit": "V"}
